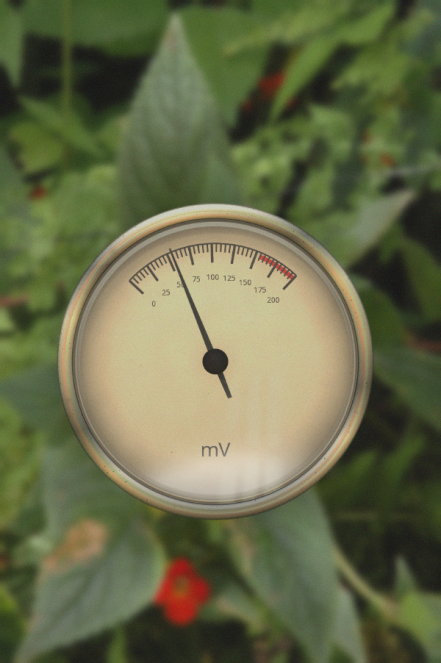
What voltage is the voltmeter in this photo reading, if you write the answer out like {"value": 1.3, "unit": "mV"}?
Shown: {"value": 55, "unit": "mV"}
